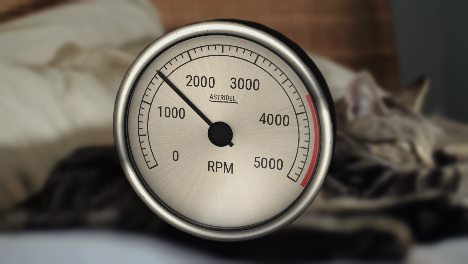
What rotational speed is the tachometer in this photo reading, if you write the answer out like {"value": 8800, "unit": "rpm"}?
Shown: {"value": 1500, "unit": "rpm"}
